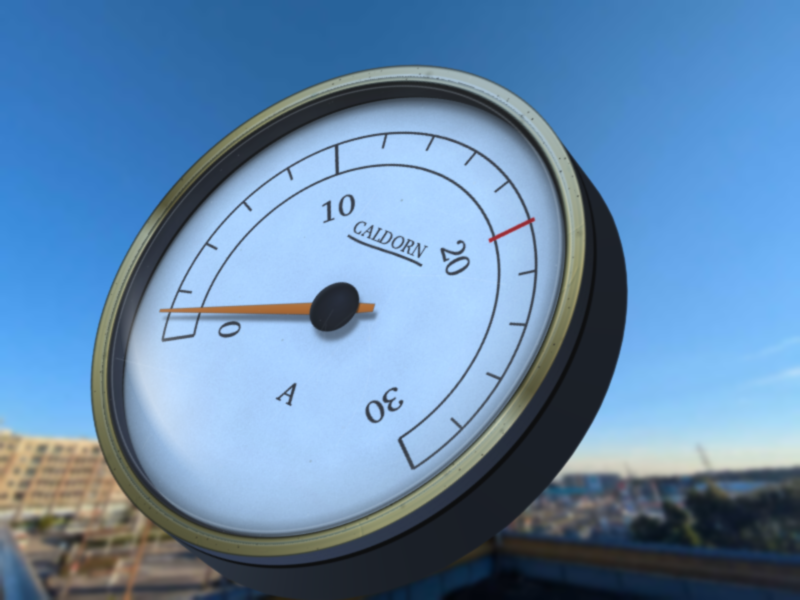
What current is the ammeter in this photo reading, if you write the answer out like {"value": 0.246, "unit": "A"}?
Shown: {"value": 1, "unit": "A"}
